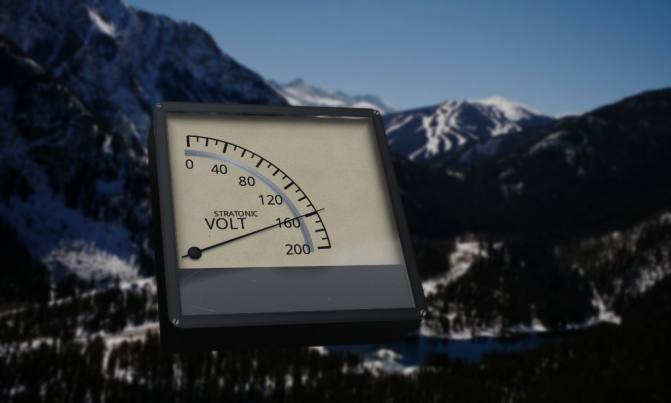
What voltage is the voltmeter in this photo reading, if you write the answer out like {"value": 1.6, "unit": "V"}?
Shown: {"value": 160, "unit": "V"}
